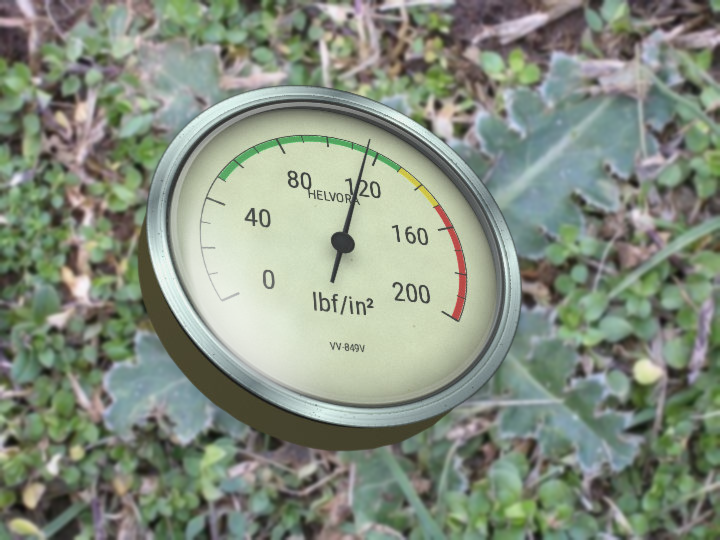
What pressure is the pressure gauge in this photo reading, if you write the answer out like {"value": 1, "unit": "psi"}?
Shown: {"value": 115, "unit": "psi"}
